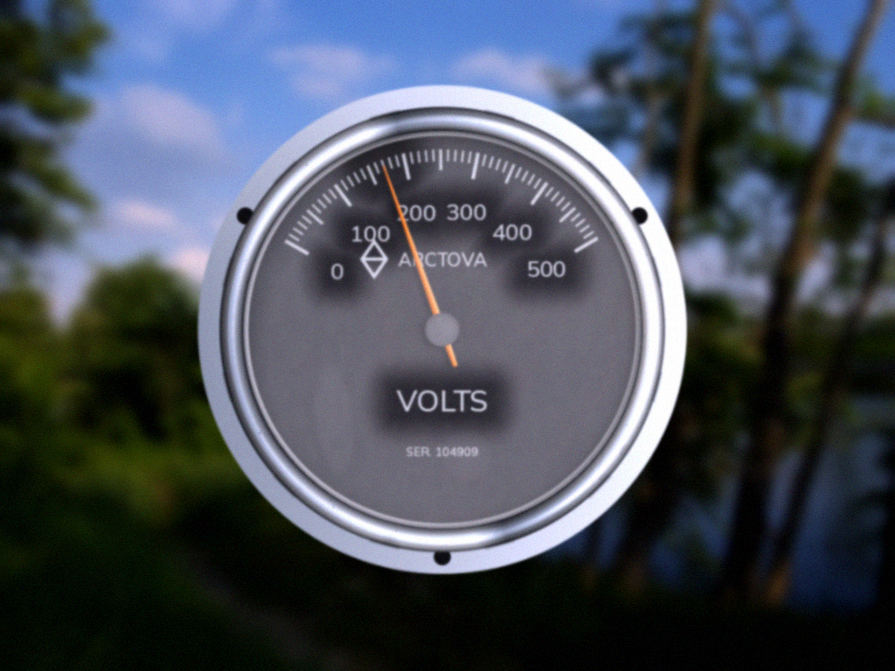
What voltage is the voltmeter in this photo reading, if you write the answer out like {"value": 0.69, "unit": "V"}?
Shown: {"value": 170, "unit": "V"}
